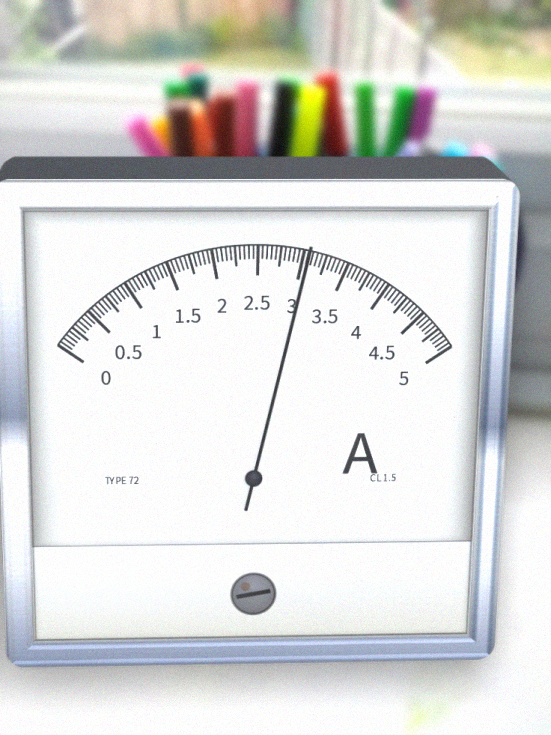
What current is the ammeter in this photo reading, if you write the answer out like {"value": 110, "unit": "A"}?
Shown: {"value": 3.05, "unit": "A"}
